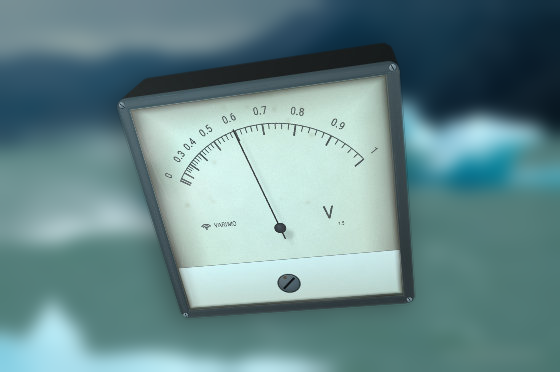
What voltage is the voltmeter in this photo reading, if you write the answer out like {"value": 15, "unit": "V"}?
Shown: {"value": 0.6, "unit": "V"}
